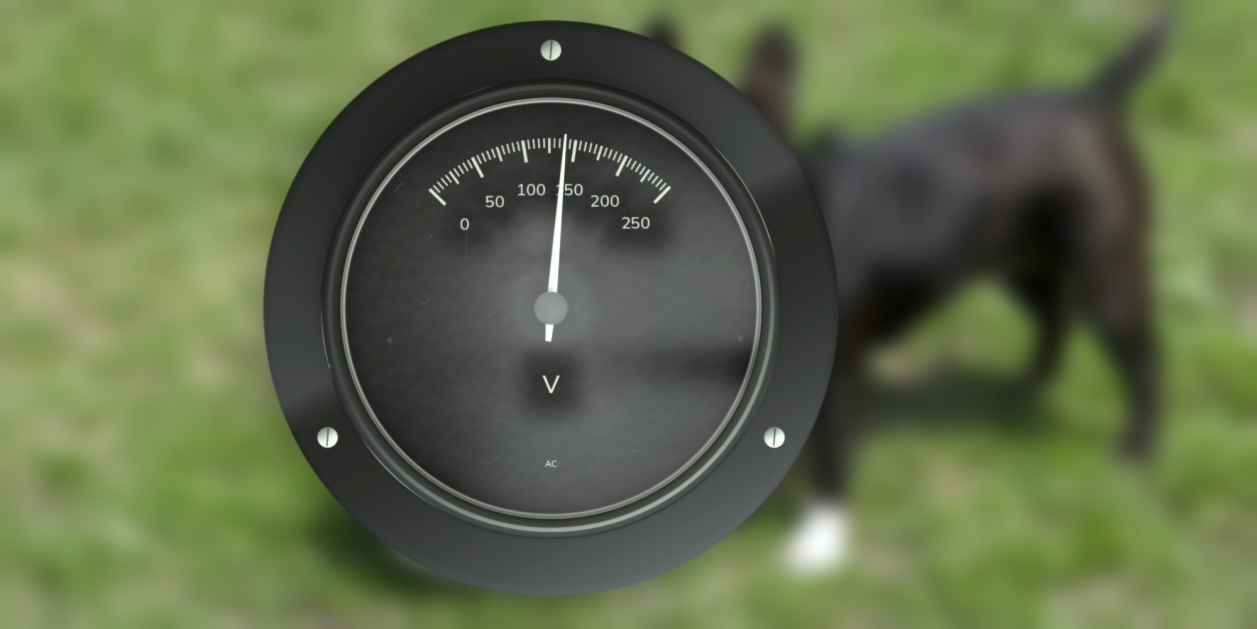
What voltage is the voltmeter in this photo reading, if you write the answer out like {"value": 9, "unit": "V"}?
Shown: {"value": 140, "unit": "V"}
